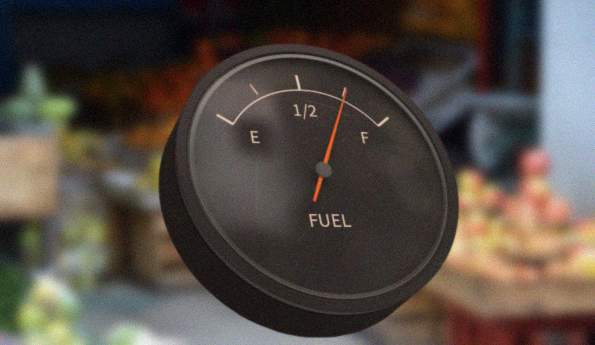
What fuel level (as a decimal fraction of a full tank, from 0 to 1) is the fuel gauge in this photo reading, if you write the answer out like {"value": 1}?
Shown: {"value": 0.75}
